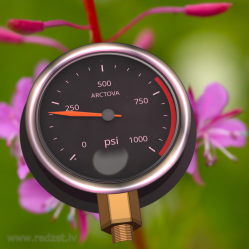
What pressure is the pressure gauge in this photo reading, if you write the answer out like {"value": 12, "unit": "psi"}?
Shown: {"value": 200, "unit": "psi"}
